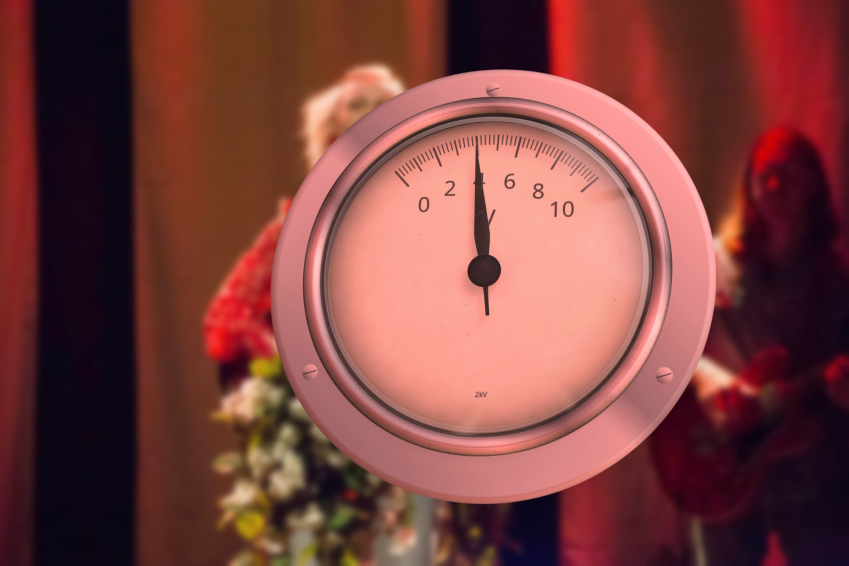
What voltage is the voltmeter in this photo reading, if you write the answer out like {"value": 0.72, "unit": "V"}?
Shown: {"value": 4, "unit": "V"}
